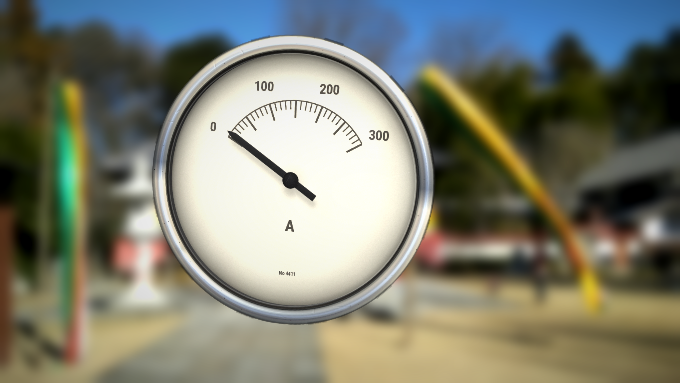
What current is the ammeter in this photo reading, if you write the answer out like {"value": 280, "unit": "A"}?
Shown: {"value": 10, "unit": "A"}
